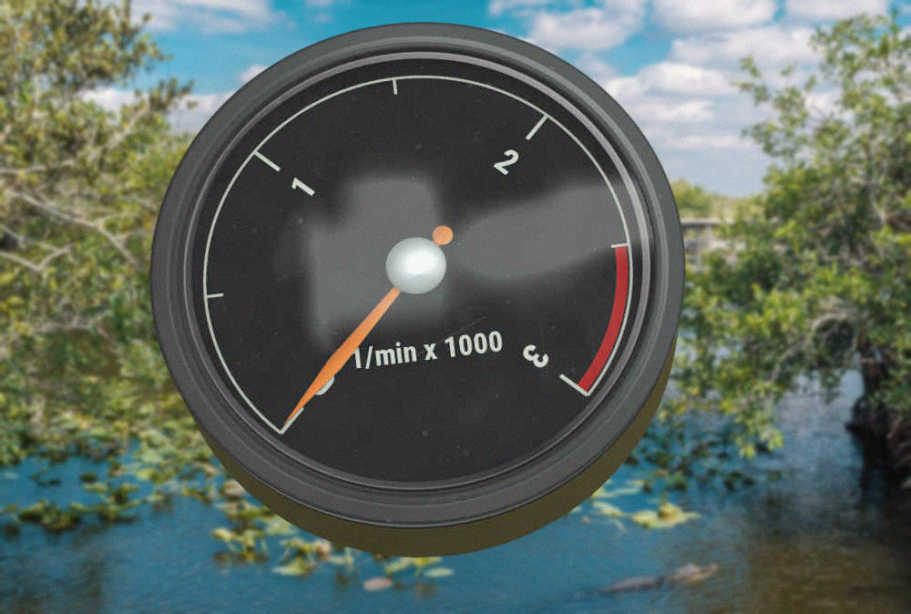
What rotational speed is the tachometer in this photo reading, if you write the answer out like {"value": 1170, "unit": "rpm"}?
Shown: {"value": 0, "unit": "rpm"}
